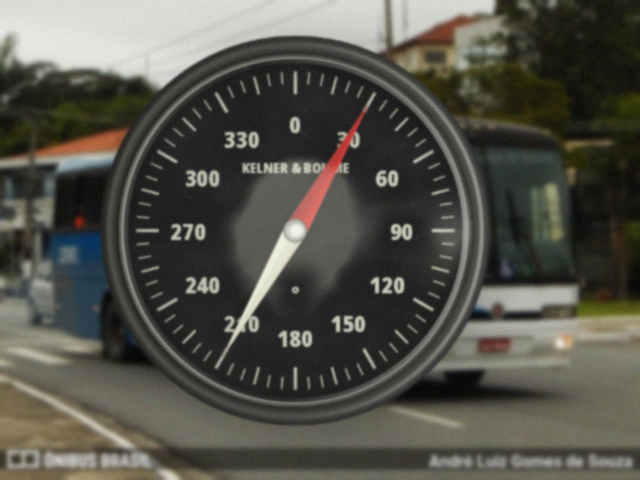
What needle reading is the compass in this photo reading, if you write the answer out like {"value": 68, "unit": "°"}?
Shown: {"value": 30, "unit": "°"}
